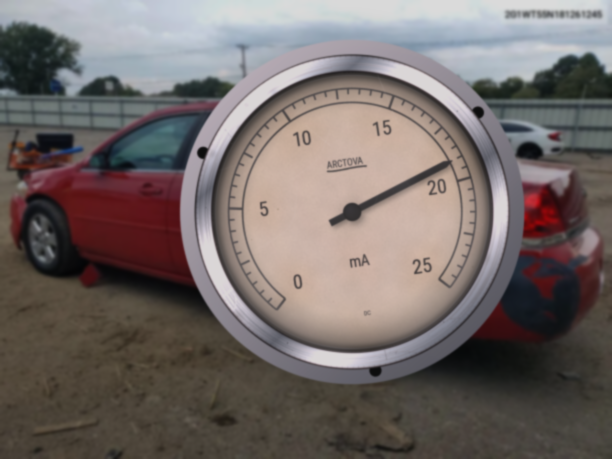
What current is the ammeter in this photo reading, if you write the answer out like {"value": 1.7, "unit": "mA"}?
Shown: {"value": 19, "unit": "mA"}
